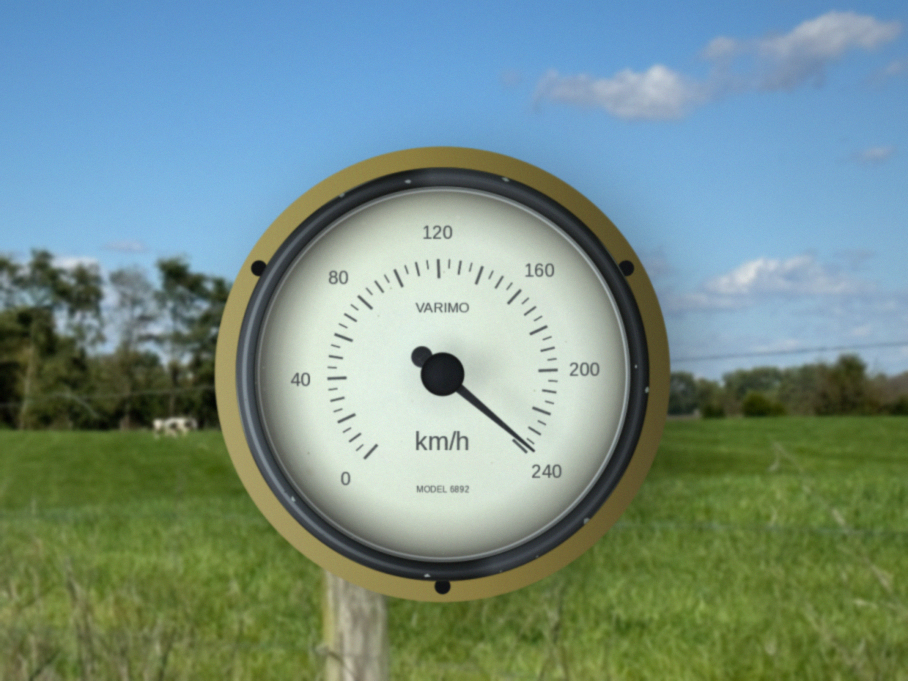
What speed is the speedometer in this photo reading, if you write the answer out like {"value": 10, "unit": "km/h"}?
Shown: {"value": 237.5, "unit": "km/h"}
